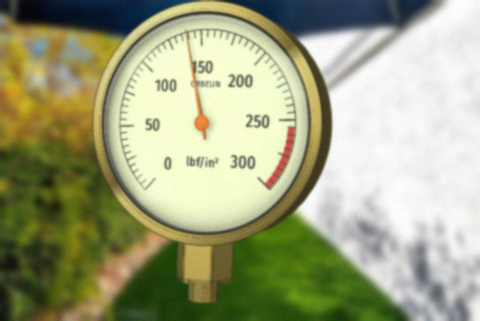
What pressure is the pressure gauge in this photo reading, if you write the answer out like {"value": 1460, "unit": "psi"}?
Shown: {"value": 140, "unit": "psi"}
